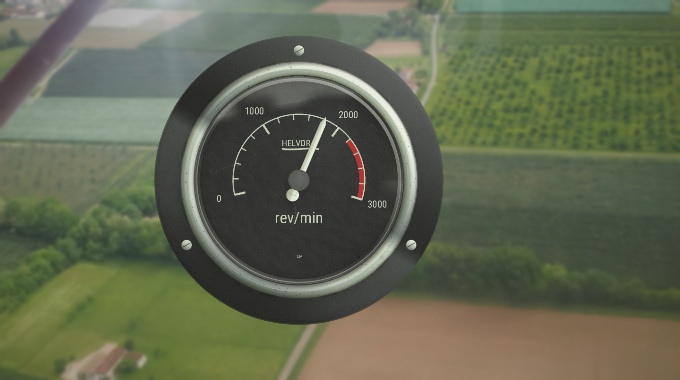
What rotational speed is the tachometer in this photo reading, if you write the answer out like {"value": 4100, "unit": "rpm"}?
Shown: {"value": 1800, "unit": "rpm"}
